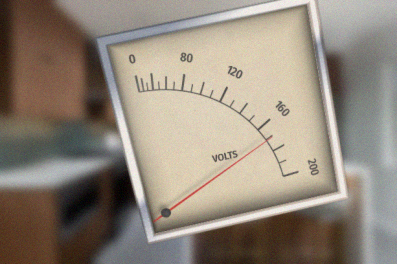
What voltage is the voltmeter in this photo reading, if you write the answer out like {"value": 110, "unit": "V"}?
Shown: {"value": 170, "unit": "V"}
